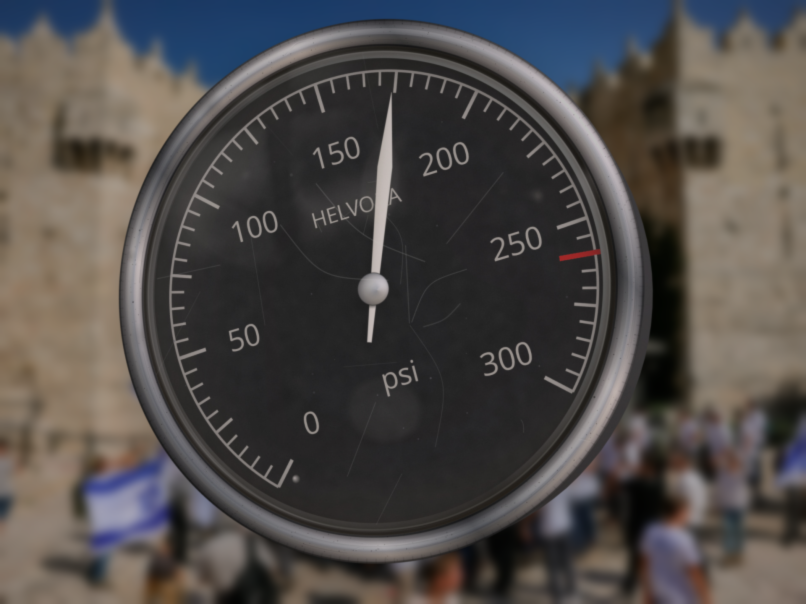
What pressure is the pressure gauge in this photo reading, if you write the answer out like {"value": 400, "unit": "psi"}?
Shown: {"value": 175, "unit": "psi"}
